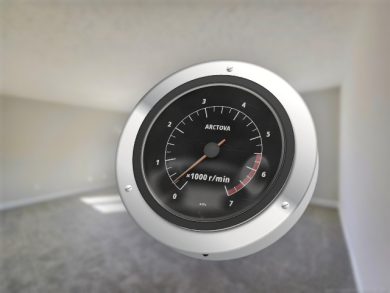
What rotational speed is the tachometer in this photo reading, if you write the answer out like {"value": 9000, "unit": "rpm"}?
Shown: {"value": 250, "unit": "rpm"}
